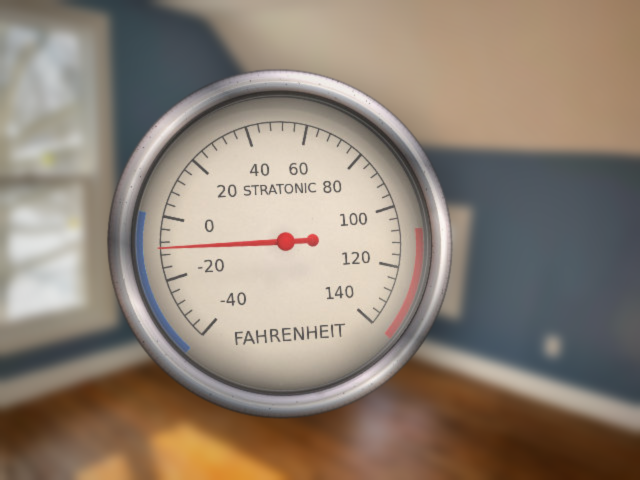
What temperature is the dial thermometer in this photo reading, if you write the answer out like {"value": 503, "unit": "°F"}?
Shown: {"value": -10, "unit": "°F"}
